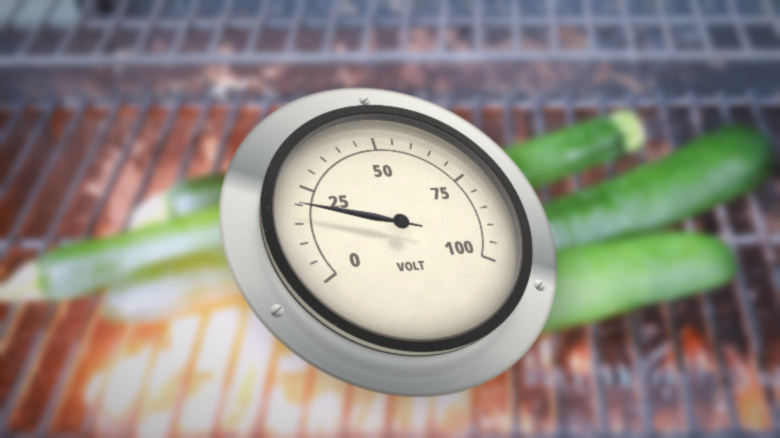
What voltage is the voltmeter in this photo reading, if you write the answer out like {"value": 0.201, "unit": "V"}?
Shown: {"value": 20, "unit": "V"}
